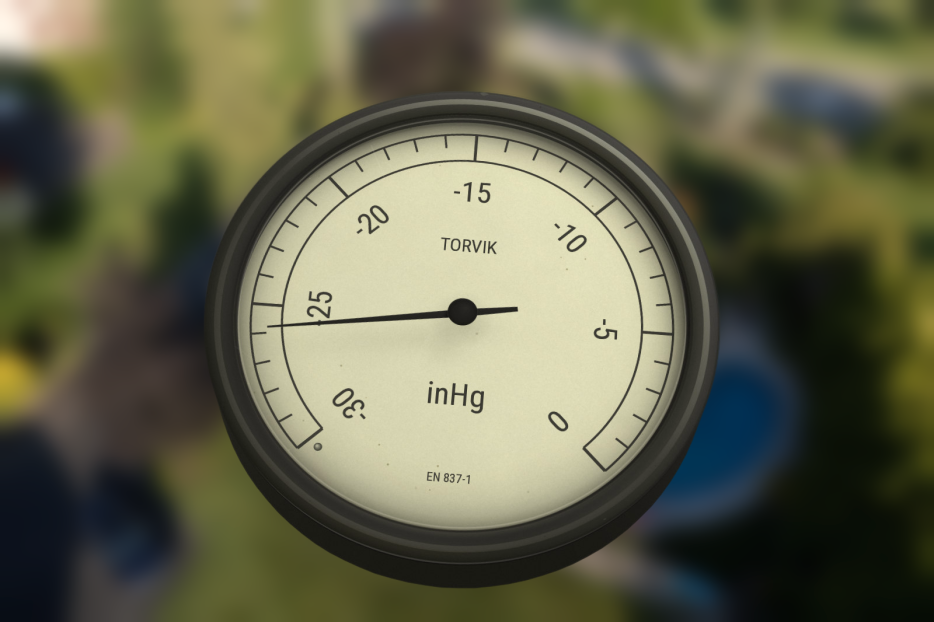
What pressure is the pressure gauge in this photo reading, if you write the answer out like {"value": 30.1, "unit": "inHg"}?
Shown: {"value": -26, "unit": "inHg"}
